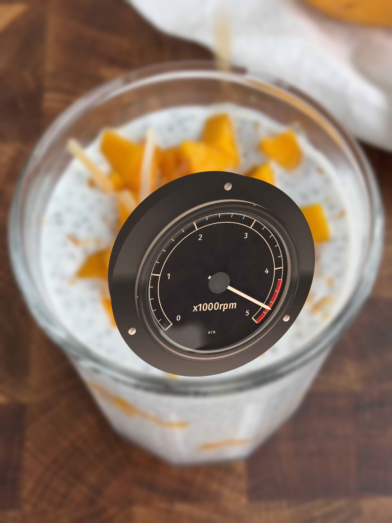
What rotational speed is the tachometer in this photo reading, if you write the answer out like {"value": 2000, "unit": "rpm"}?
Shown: {"value": 4700, "unit": "rpm"}
